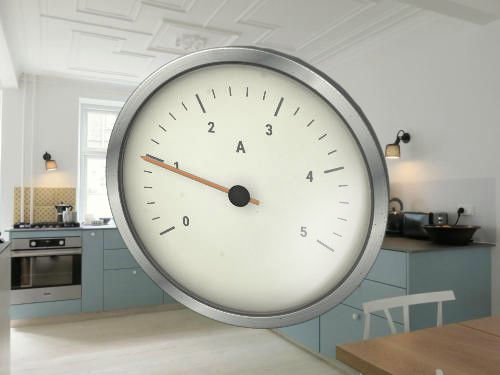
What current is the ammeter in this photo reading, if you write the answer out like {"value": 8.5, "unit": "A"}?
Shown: {"value": 1, "unit": "A"}
